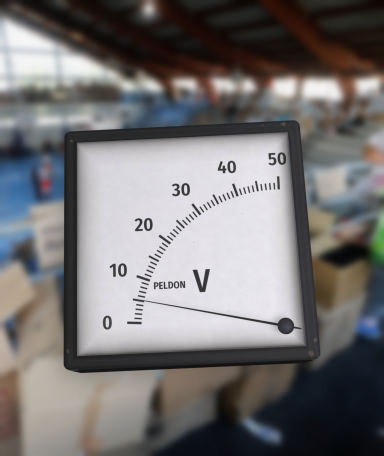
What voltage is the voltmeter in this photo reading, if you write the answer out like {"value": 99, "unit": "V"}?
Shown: {"value": 5, "unit": "V"}
